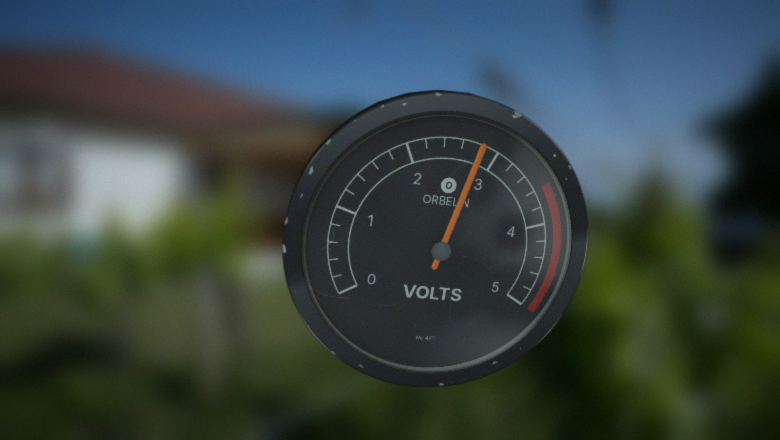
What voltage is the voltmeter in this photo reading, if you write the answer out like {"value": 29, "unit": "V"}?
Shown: {"value": 2.8, "unit": "V"}
